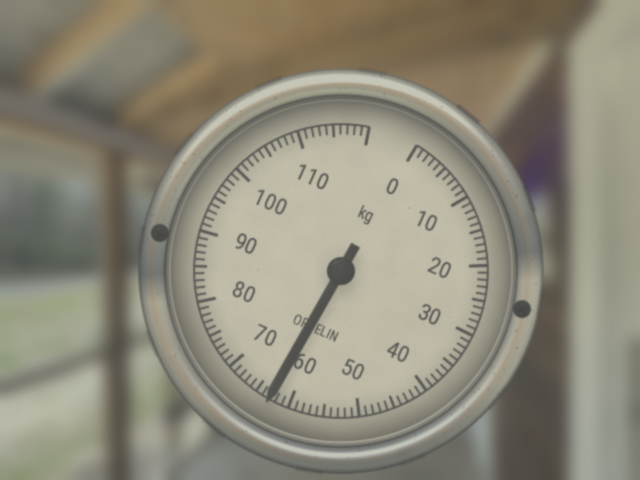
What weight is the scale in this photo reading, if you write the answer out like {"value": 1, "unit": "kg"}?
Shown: {"value": 63, "unit": "kg"}
